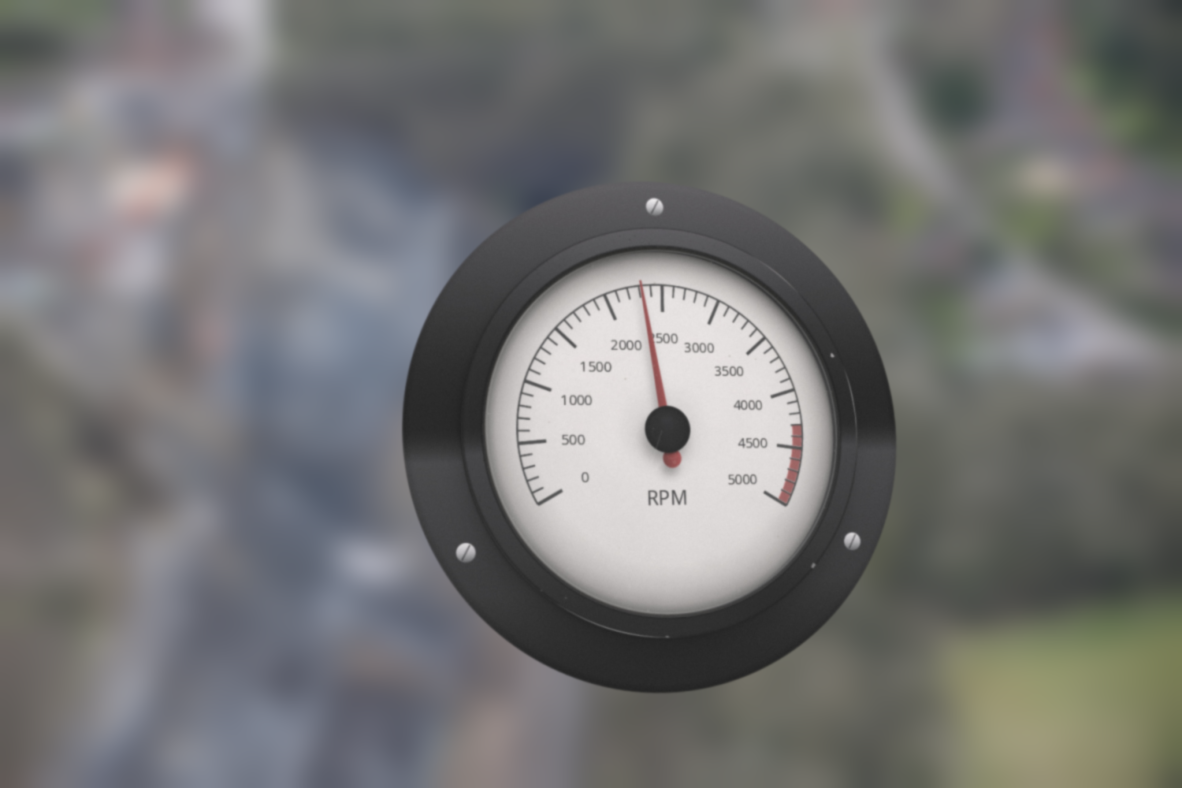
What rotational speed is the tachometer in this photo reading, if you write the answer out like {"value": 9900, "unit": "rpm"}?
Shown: {"value": 2300, "unit": "rpm"}
